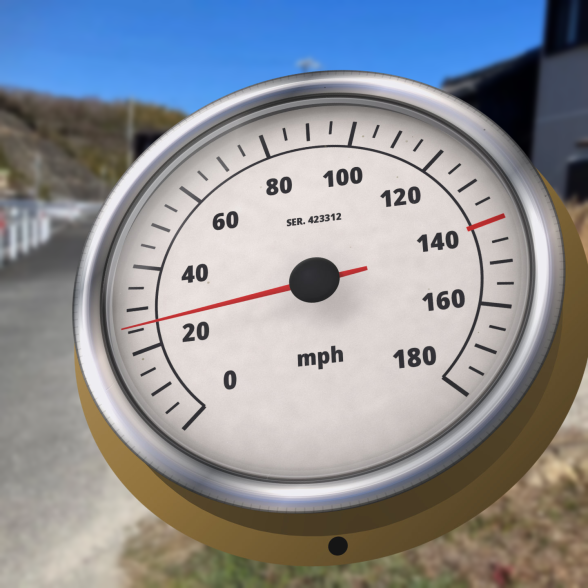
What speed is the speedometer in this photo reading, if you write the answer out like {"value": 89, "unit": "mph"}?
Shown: {"value": 25, "unit": "mph"}
